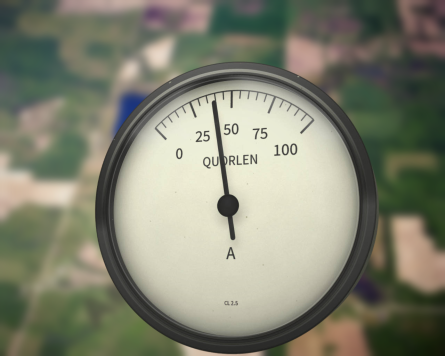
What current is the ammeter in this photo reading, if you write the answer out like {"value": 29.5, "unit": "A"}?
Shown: {"value": 40, "unit": "A"}
